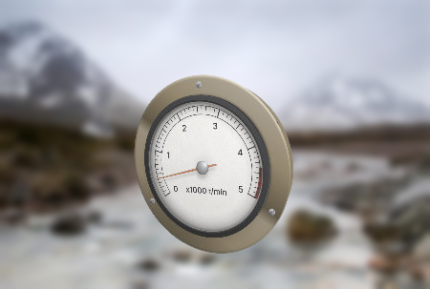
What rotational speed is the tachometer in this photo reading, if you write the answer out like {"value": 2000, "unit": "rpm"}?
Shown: {"value": 400, "unit": "rpm"}
